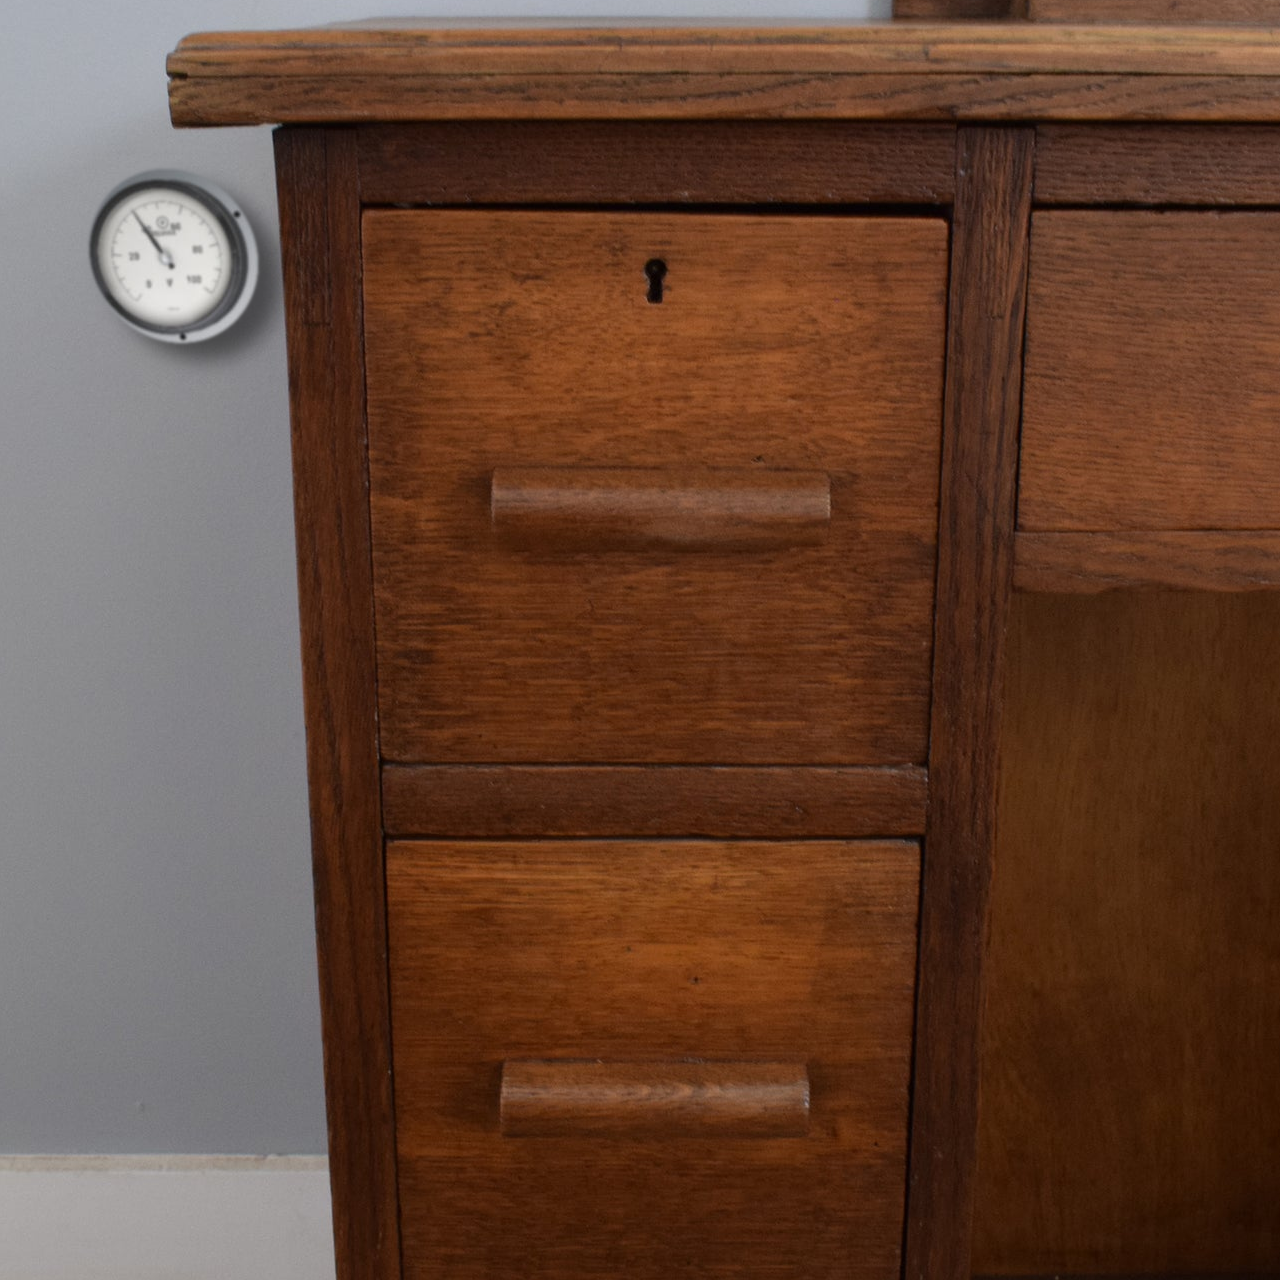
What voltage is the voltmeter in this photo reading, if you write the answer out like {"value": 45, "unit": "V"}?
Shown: {"value": 40, "unit": "V"}
